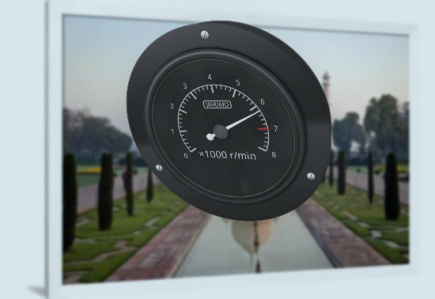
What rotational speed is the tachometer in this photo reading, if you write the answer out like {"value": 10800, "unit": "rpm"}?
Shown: {"value": 6200, "unit": "rpm"}
